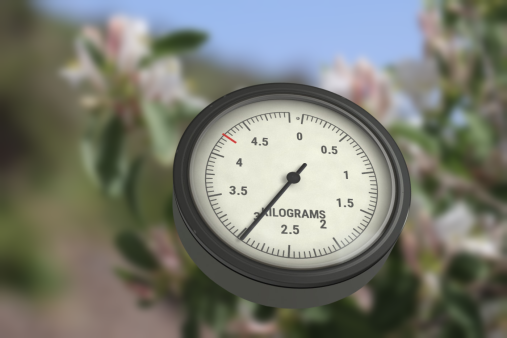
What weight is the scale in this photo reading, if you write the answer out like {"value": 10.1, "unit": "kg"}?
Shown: {"value": 2.95, "unit": "kg"}
